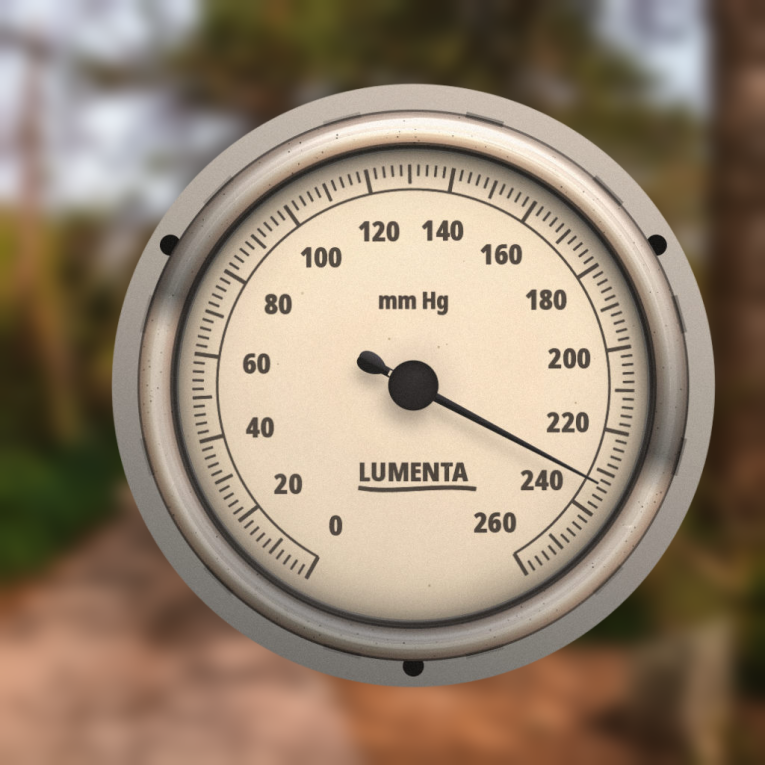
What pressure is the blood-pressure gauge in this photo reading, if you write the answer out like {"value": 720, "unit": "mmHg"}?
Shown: {"value": 233, "unit": "mmHg"}
